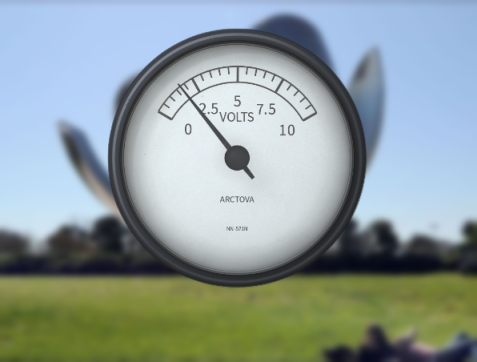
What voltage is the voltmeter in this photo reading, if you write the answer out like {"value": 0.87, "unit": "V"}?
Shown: {"value": 1.75, "unit": "V"}
